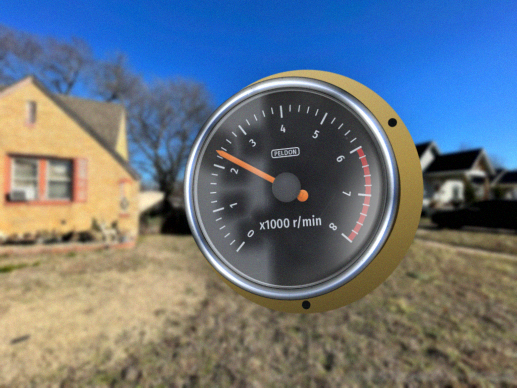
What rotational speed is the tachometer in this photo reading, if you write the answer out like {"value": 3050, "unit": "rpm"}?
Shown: {"value": 2300, "unit": "rpm"}
